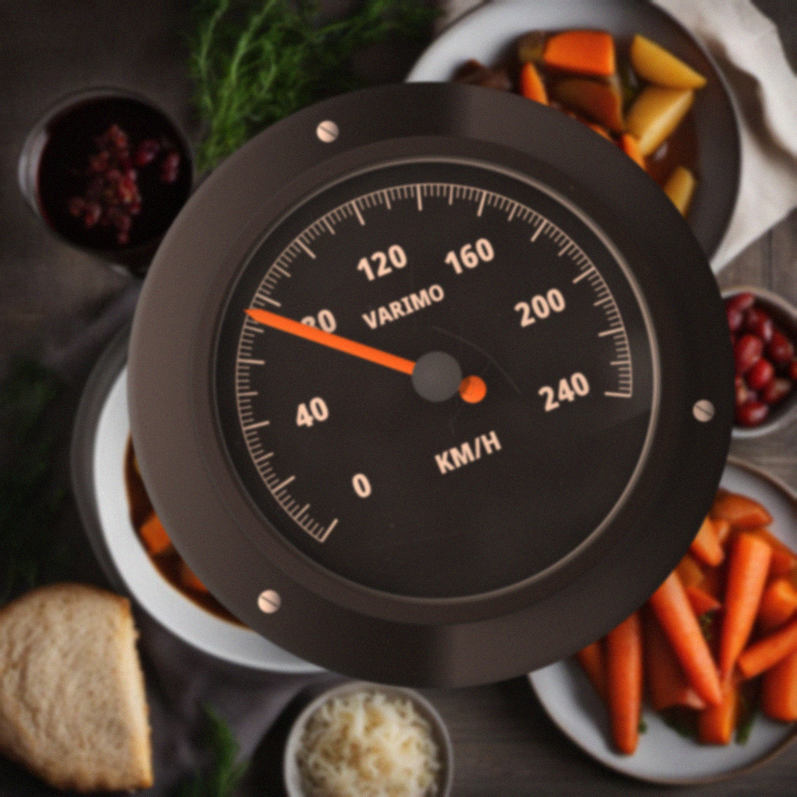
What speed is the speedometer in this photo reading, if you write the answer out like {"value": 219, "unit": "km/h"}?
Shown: {"value": 74, "unit": "km/h"}
